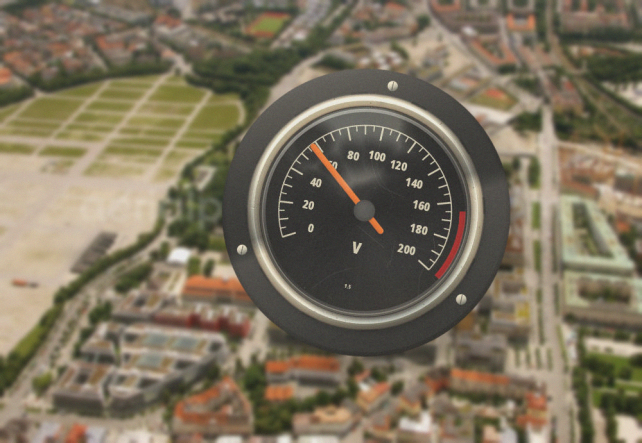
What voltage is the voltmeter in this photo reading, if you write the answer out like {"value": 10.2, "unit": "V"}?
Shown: {"value": 57.5, "unit": "V"}
